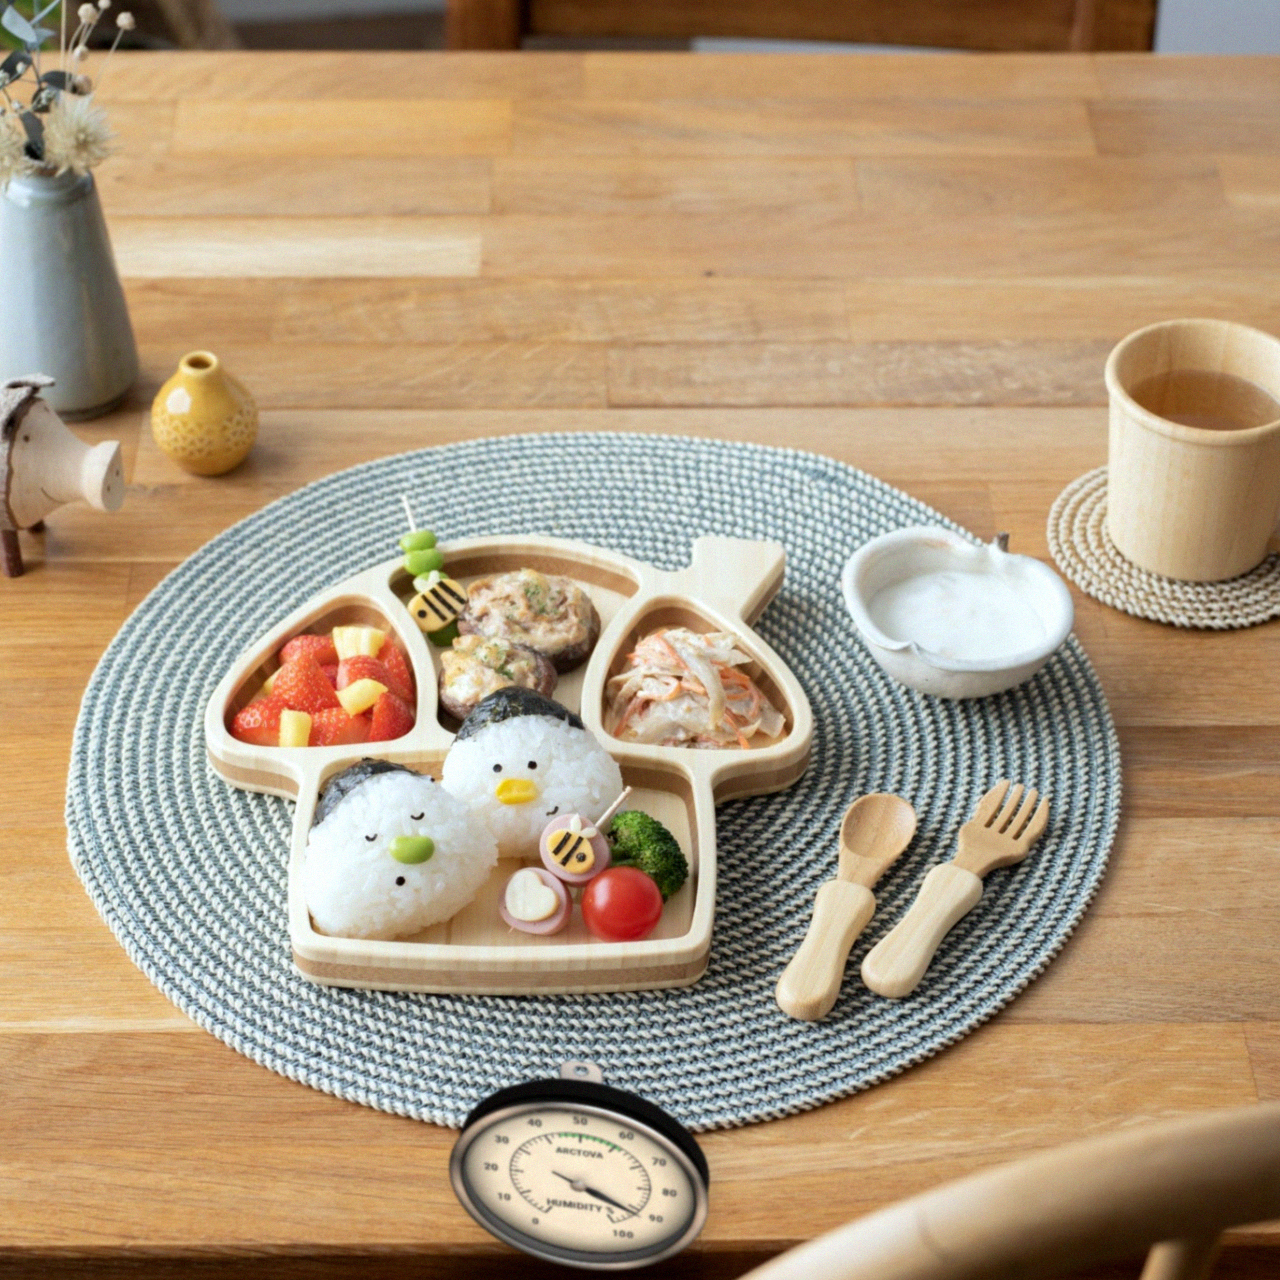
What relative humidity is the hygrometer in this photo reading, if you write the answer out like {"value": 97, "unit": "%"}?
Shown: {"value": 90, "unit": "%"}
